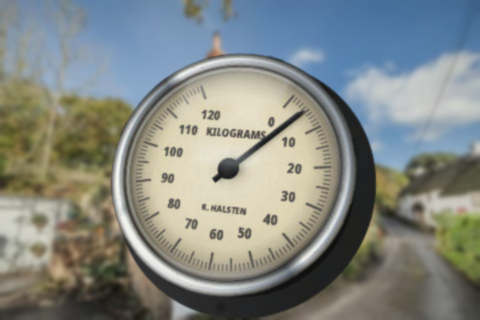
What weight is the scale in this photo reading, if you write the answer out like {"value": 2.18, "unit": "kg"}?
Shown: {"value": 5, "unit": "kg"}
